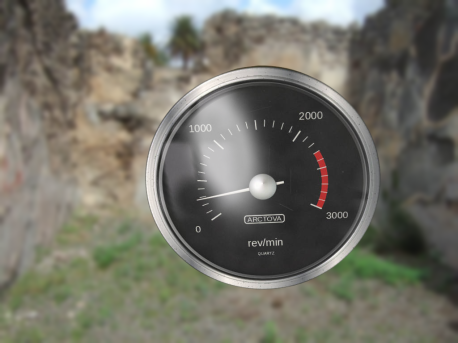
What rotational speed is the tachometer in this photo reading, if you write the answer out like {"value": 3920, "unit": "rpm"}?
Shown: {"value": 300, "unit": "rpm"}
